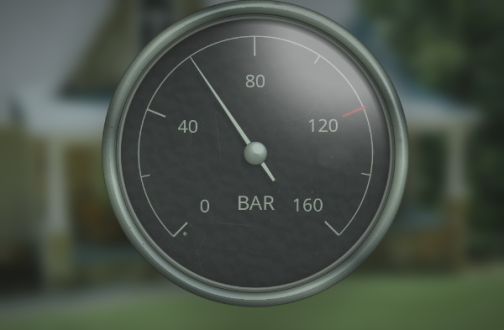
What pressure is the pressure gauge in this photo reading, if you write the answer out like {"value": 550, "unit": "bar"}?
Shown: {"value": 60, "unit": "bar"}
